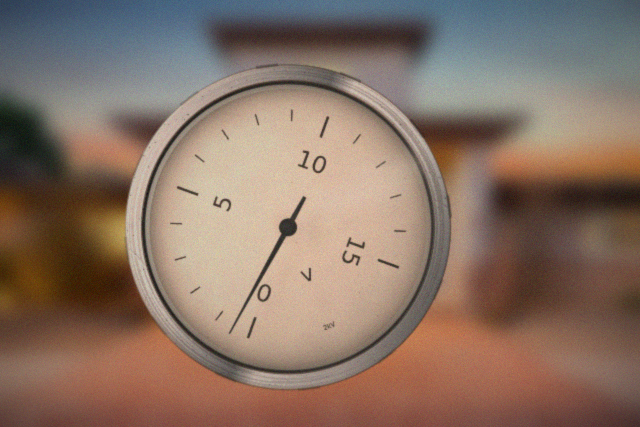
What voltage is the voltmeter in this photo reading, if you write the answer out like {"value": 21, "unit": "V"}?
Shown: {"value": 0.5, "unit": "V"}
